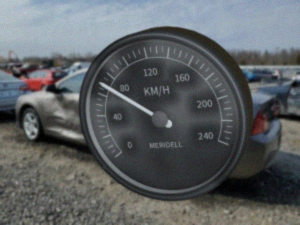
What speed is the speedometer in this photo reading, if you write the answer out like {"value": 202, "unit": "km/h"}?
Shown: {"value": 70, "unit": "km/h"}
